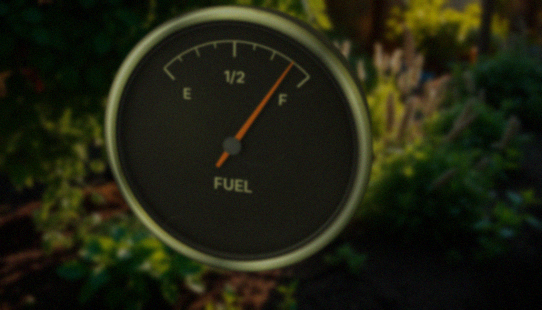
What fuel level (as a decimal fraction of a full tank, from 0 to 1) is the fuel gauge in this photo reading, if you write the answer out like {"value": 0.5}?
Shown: {"value": 0.875}
